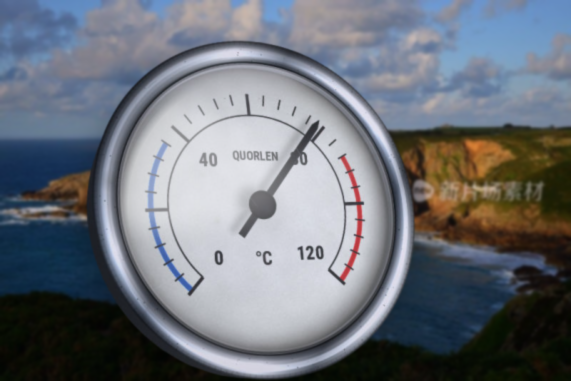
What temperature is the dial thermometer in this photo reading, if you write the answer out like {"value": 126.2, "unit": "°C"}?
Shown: {"value": 78, "unit": "°C"}
